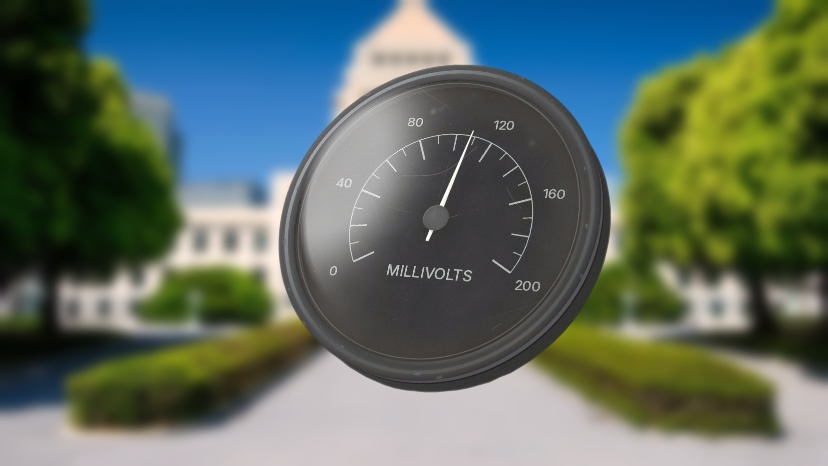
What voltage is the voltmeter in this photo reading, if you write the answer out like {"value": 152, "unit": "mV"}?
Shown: {"value": 110, "unit": "mV"}
